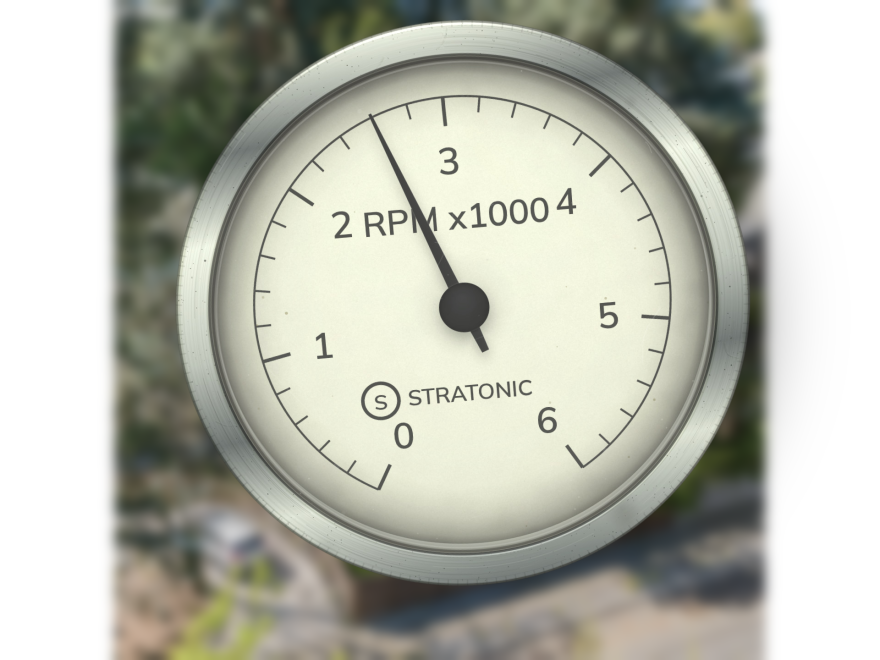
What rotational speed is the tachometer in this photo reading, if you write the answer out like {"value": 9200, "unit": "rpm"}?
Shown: {"value": 2600, "unit": "rpm"}
